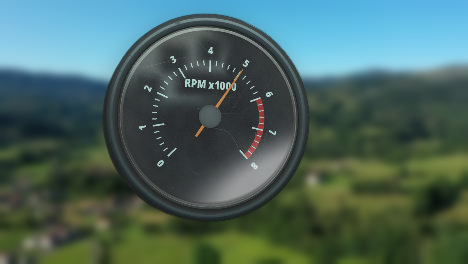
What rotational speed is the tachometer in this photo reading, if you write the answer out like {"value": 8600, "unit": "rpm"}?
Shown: {"value": 5000, "unit": "rpm"}
